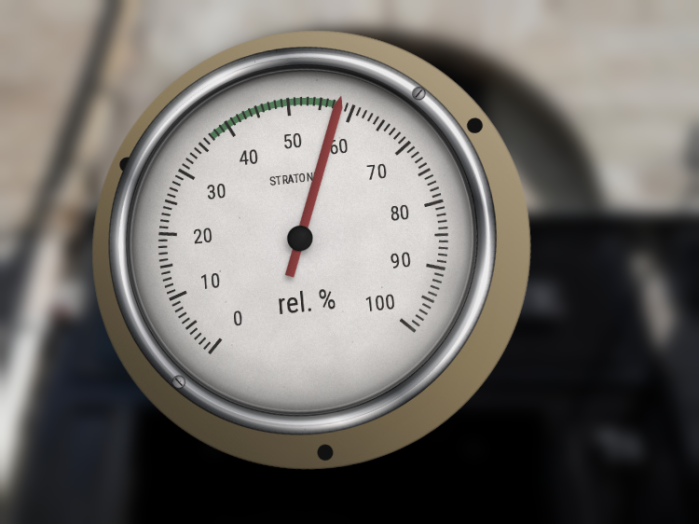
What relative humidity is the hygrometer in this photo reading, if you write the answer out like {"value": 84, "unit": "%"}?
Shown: {"value": 58, "unit": "%"}
